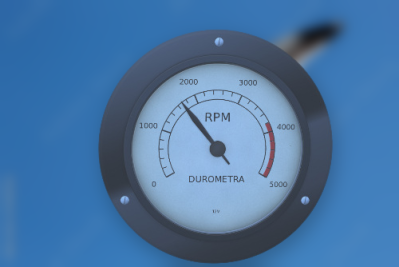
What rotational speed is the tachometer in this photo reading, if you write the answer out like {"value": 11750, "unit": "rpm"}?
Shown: {"value": 1700, "unit": "rpm"}
